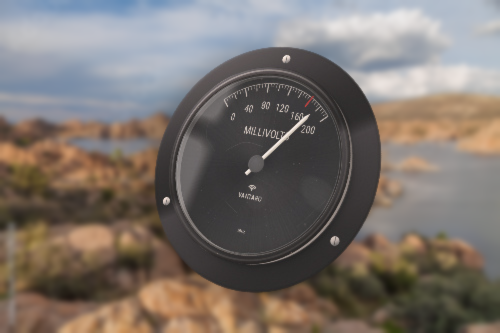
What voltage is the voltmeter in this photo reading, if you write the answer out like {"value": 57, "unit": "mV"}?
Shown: {"value": 180, "unit": "mV"}
